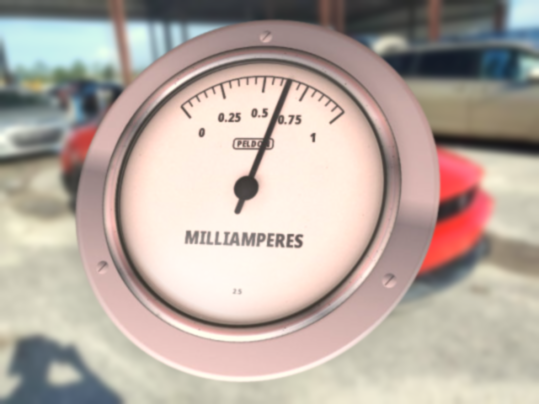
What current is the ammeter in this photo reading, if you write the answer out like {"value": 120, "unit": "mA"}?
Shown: {"value": 0.65, "unit": "mA"}
